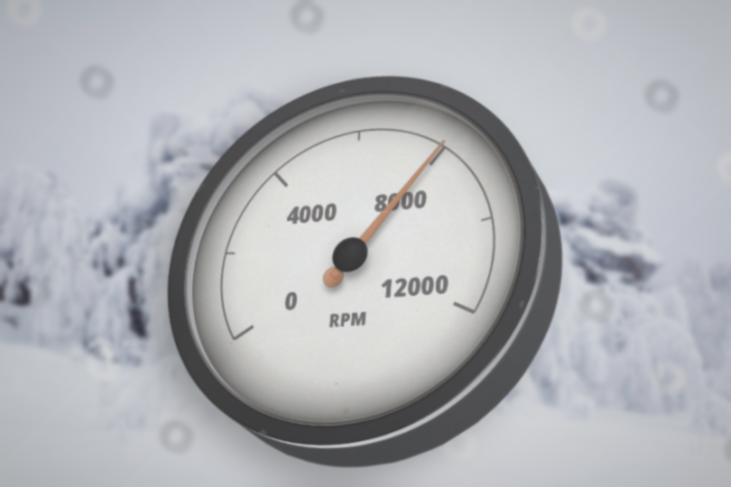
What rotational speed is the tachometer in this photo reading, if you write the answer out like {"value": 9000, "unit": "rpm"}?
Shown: {"value": 8000, "unit": "rpm"}
